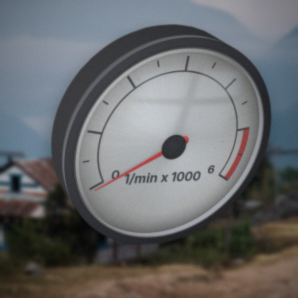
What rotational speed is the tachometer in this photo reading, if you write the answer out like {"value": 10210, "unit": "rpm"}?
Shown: {"value": 0, "unit": "rpm"}
